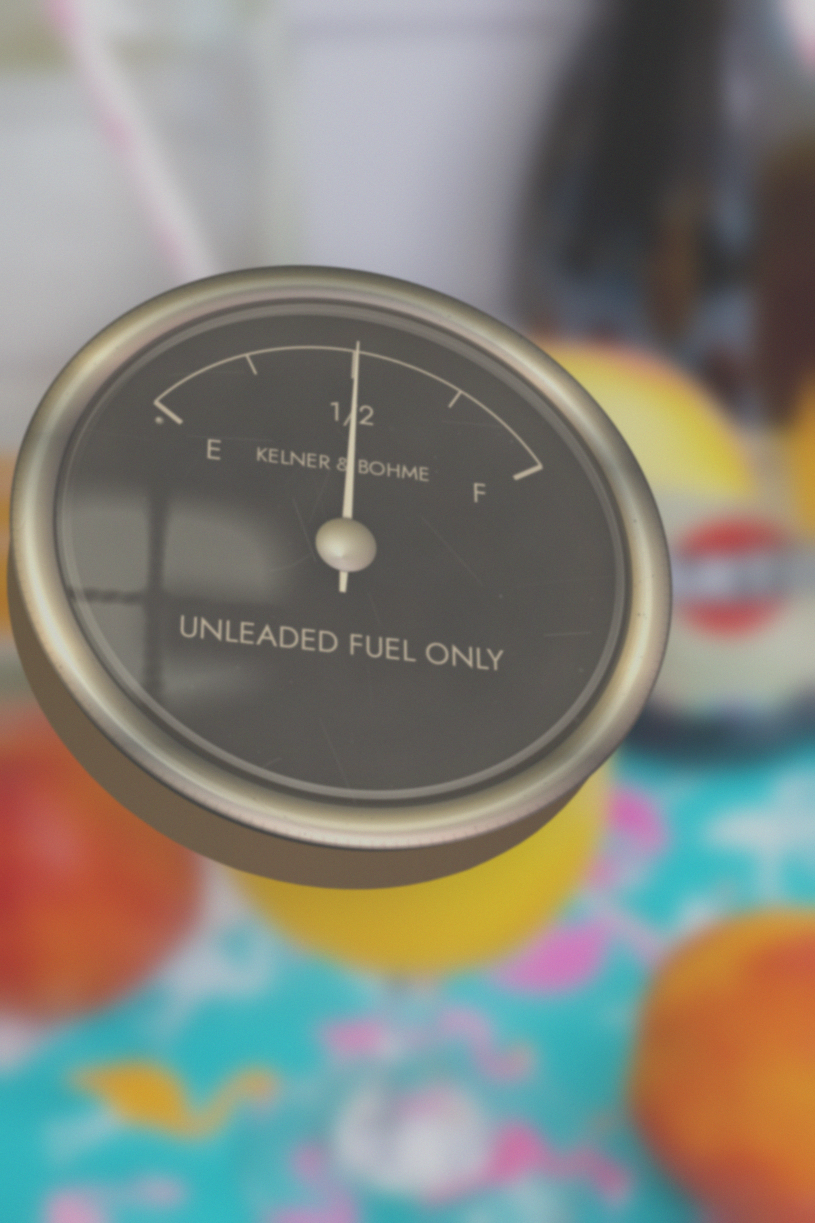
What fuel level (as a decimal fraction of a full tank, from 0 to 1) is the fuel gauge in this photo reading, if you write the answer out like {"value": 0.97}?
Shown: {"value": 0.5}
